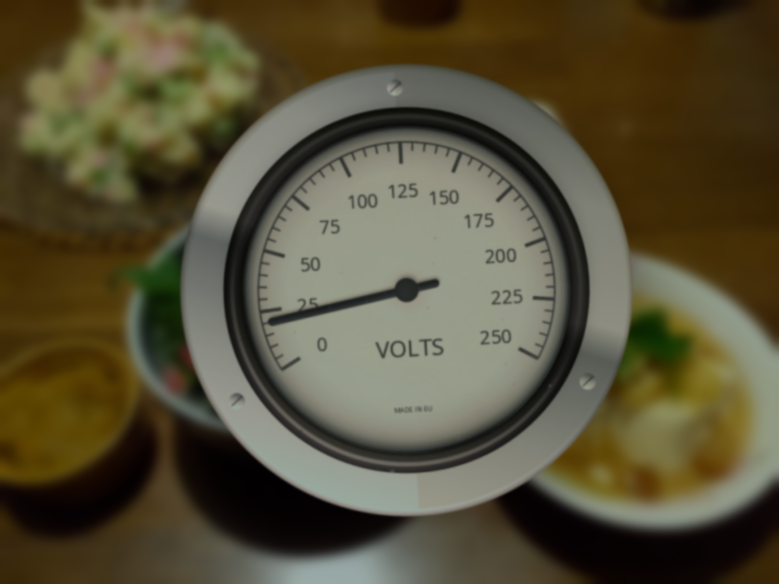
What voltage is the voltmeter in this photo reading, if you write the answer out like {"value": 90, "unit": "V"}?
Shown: {"value": 20, "unit": "V"}
